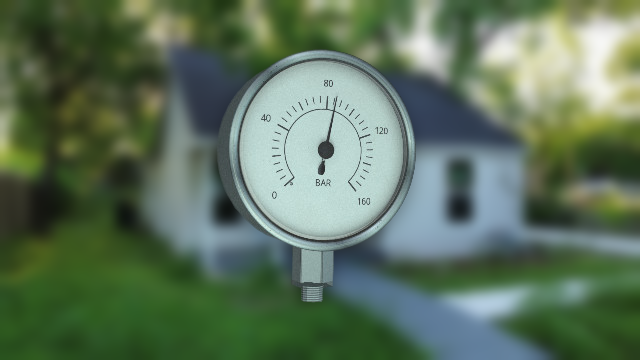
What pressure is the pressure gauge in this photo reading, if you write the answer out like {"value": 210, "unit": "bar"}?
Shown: {"value": 85, "unit": "bar"}
